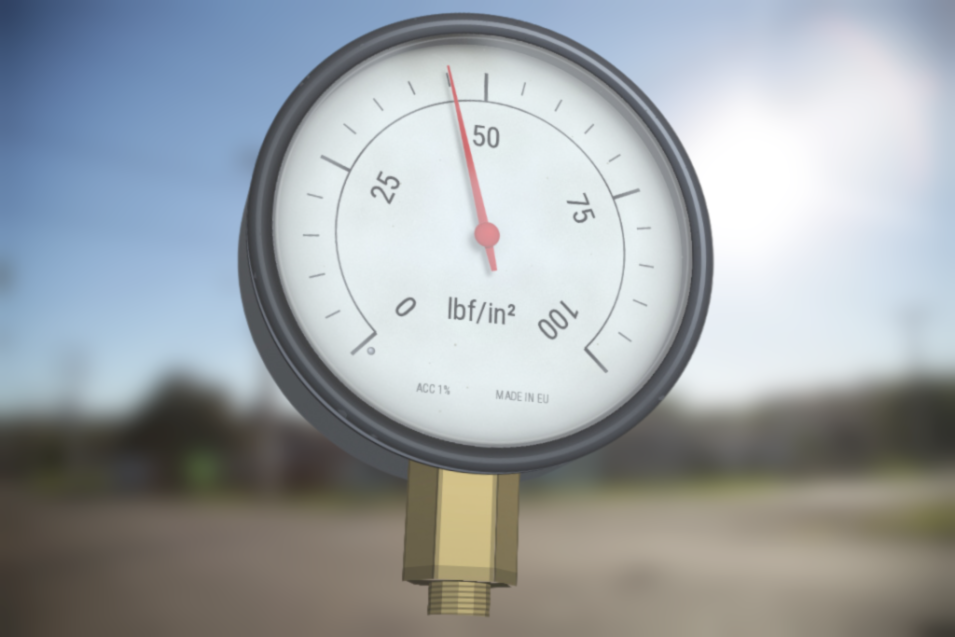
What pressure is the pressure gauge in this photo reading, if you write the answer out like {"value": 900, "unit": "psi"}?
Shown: {"value": 45, "unit": "psi"}
